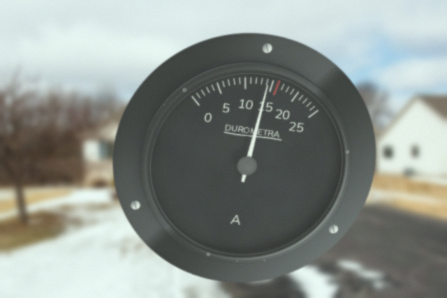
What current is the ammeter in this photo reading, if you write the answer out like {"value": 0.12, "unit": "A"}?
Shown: {"value": 14, "unit": "A"}
